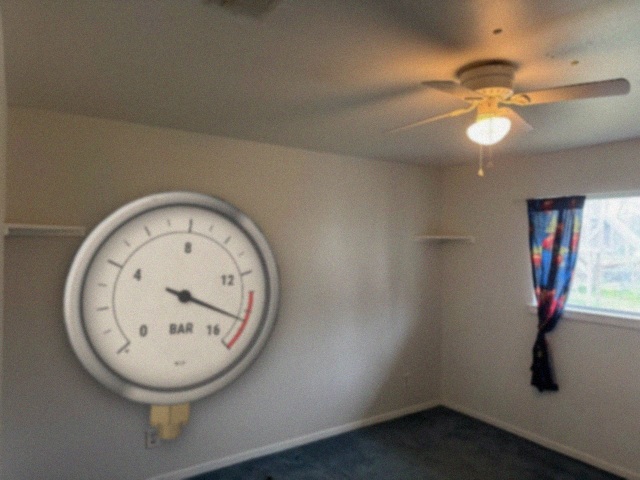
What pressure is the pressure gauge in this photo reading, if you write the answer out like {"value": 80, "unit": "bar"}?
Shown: {"value": 14.5, "unit": "bar"}
